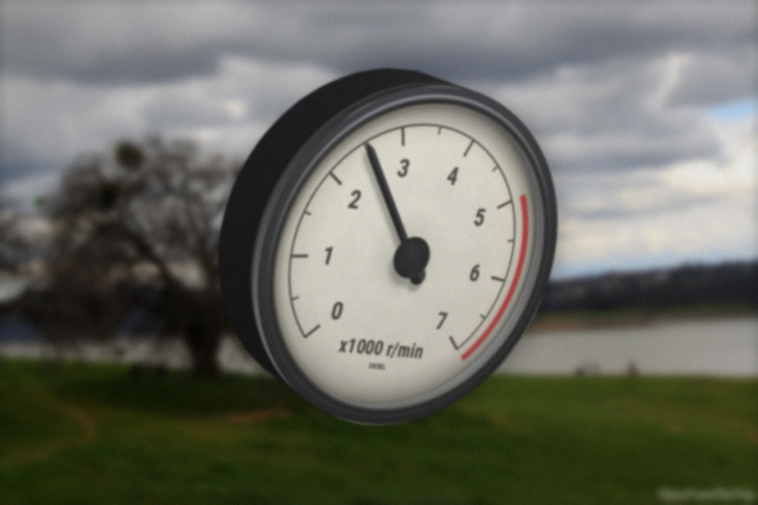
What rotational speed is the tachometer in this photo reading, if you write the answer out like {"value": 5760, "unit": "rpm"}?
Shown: {"value": 2500, "unit": "rpm"}
